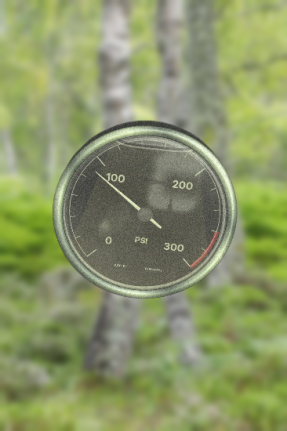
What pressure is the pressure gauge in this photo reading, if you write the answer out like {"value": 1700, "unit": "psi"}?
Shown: {"value": 90, "unit": "psi"}
